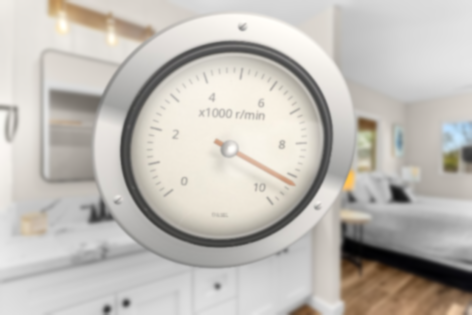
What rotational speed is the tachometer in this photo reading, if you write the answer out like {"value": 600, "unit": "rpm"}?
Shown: {"value": 9200, "unit": "rpm"}
